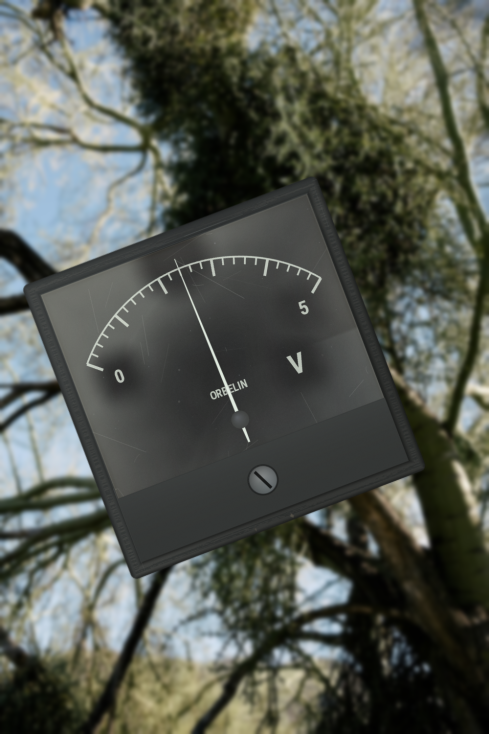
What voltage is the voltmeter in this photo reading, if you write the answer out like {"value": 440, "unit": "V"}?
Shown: {"value": 2.4, "unit": "V"}
